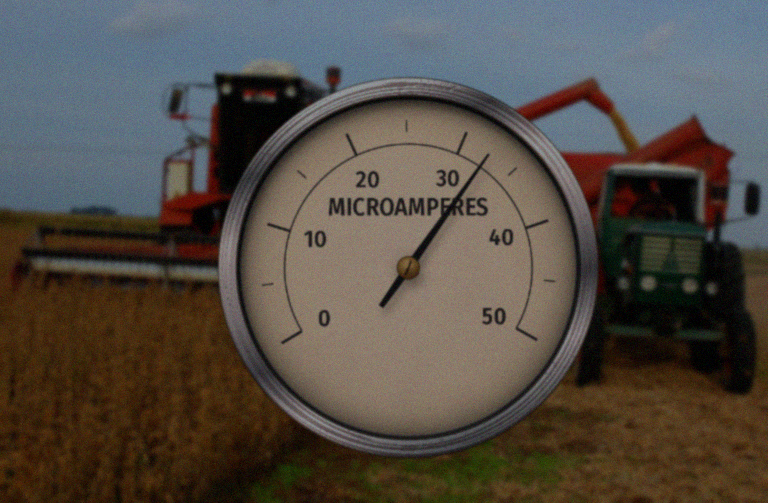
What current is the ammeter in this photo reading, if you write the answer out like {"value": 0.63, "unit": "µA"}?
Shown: {"value": 32.5, "unit": "µA"}
